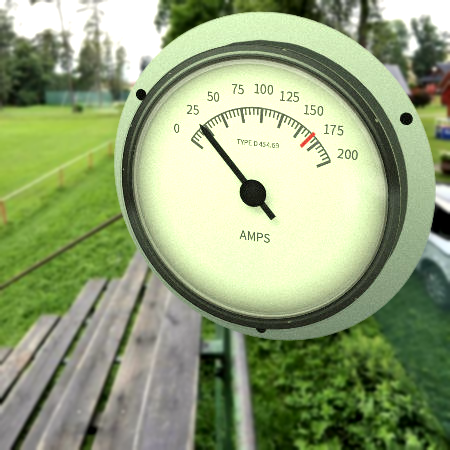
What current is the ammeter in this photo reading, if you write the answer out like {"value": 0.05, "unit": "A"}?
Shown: {"value": 25, "unit": "A"}
